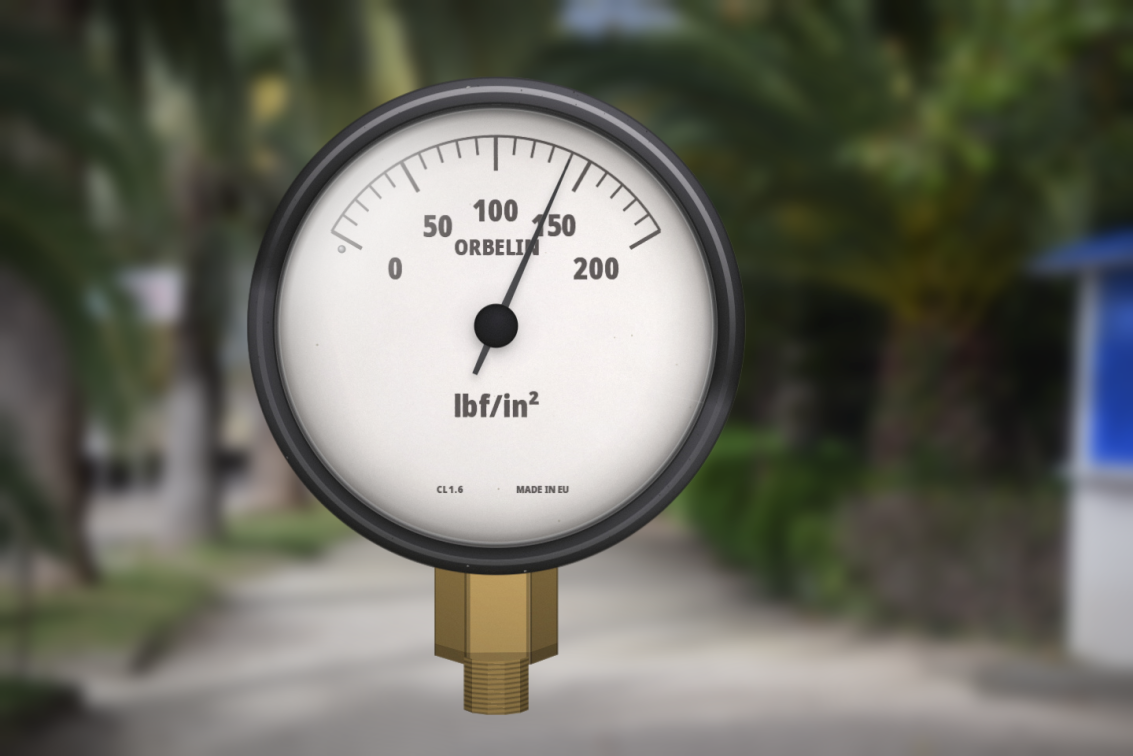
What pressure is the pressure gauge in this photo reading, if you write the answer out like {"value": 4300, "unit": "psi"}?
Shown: {"value": 140, "unit": "psi"}
